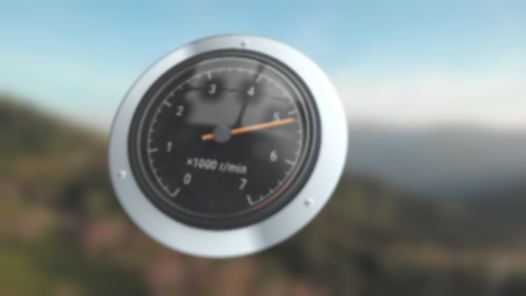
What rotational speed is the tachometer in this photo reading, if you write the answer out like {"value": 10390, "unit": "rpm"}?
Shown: {"value": 5200, "unit": "rpm"}
